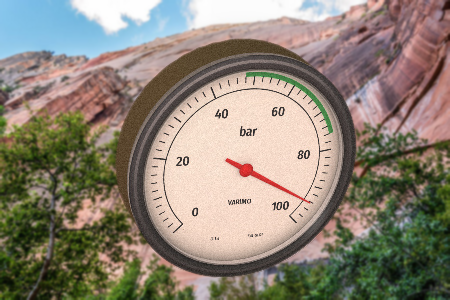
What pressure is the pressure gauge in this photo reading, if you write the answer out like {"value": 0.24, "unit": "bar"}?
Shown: {"value": 94, "unit": "bar"}
